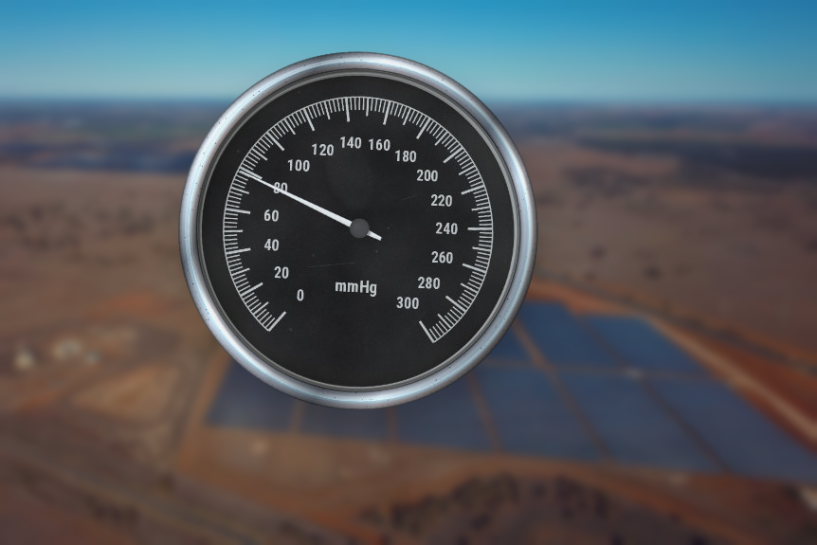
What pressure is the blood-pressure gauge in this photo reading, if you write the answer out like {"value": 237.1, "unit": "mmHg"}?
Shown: {"value": 78, "unit": "mmHg"}
